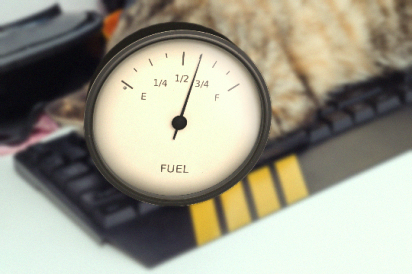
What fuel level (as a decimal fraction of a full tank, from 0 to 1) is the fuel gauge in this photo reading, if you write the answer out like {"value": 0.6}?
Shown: {"value": 0.625}
